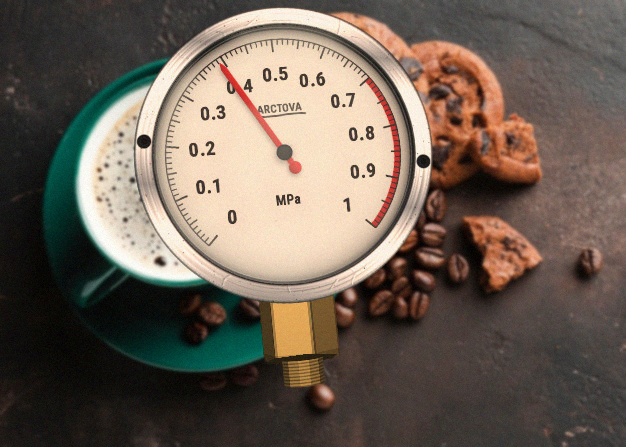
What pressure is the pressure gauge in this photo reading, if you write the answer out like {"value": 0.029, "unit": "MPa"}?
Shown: {"value": 0.39, "unit": "MPa"}
